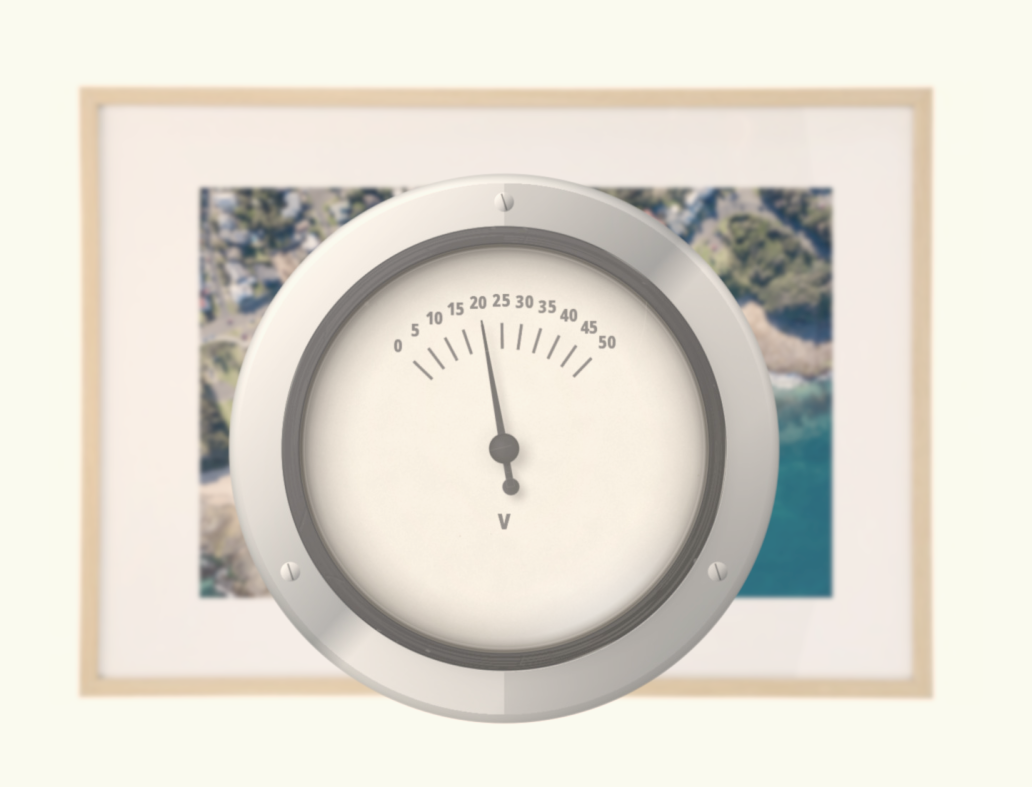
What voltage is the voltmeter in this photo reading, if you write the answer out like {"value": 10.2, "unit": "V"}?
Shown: {"value": 20, "unit": "V"}
